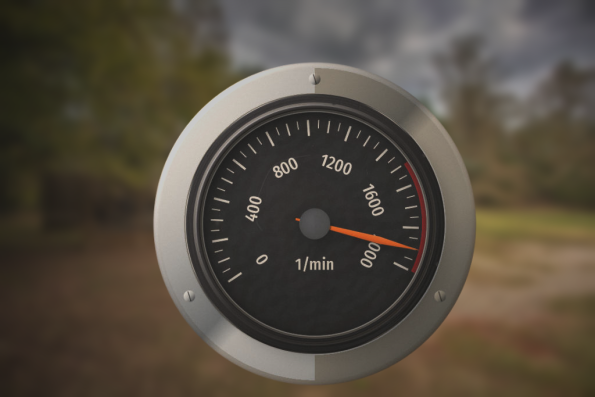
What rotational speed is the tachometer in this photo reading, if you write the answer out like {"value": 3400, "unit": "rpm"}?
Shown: {"value": 1900, "unit": "rpm"}
